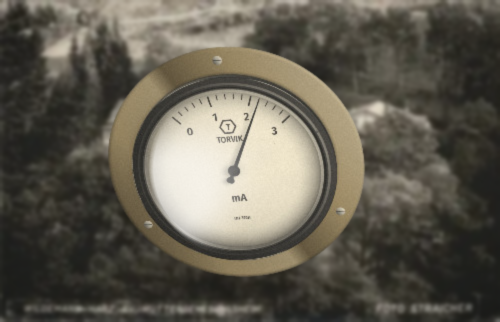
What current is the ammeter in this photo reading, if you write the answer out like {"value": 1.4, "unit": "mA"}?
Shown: {"value": 2.2, "unit": "mA"}
